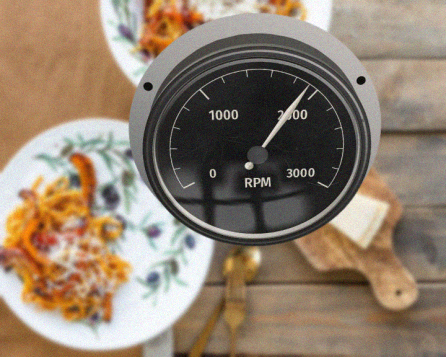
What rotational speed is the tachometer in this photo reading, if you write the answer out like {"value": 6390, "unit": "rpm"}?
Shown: {"value": 1900, "unit": "rpm"}
